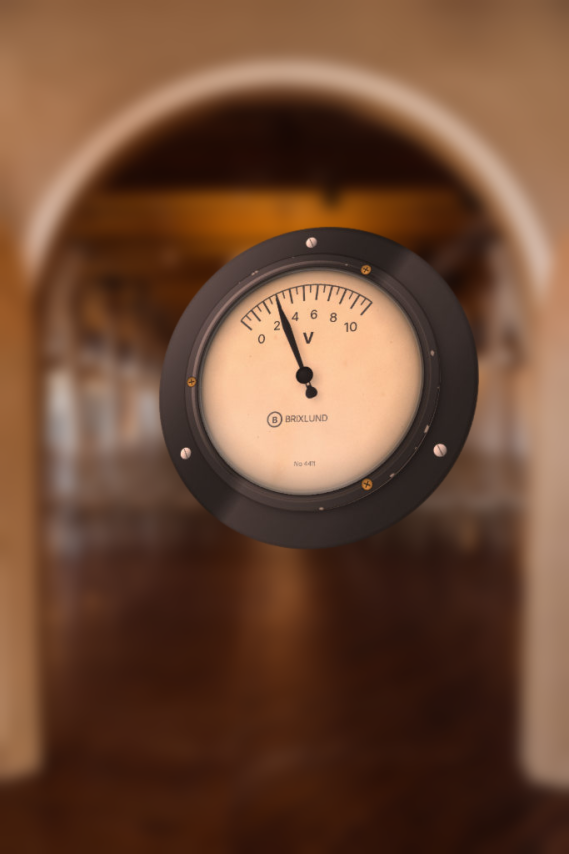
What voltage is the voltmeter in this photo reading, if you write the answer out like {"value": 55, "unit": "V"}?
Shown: {"value": 3, "unit": "V"}
